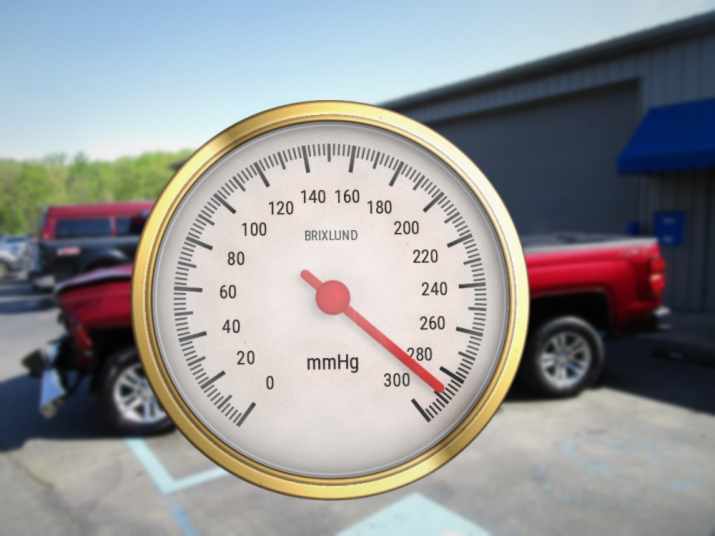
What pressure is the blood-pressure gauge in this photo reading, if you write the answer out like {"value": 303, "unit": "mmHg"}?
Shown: {"value": 288, "unit": "mmHg"}
